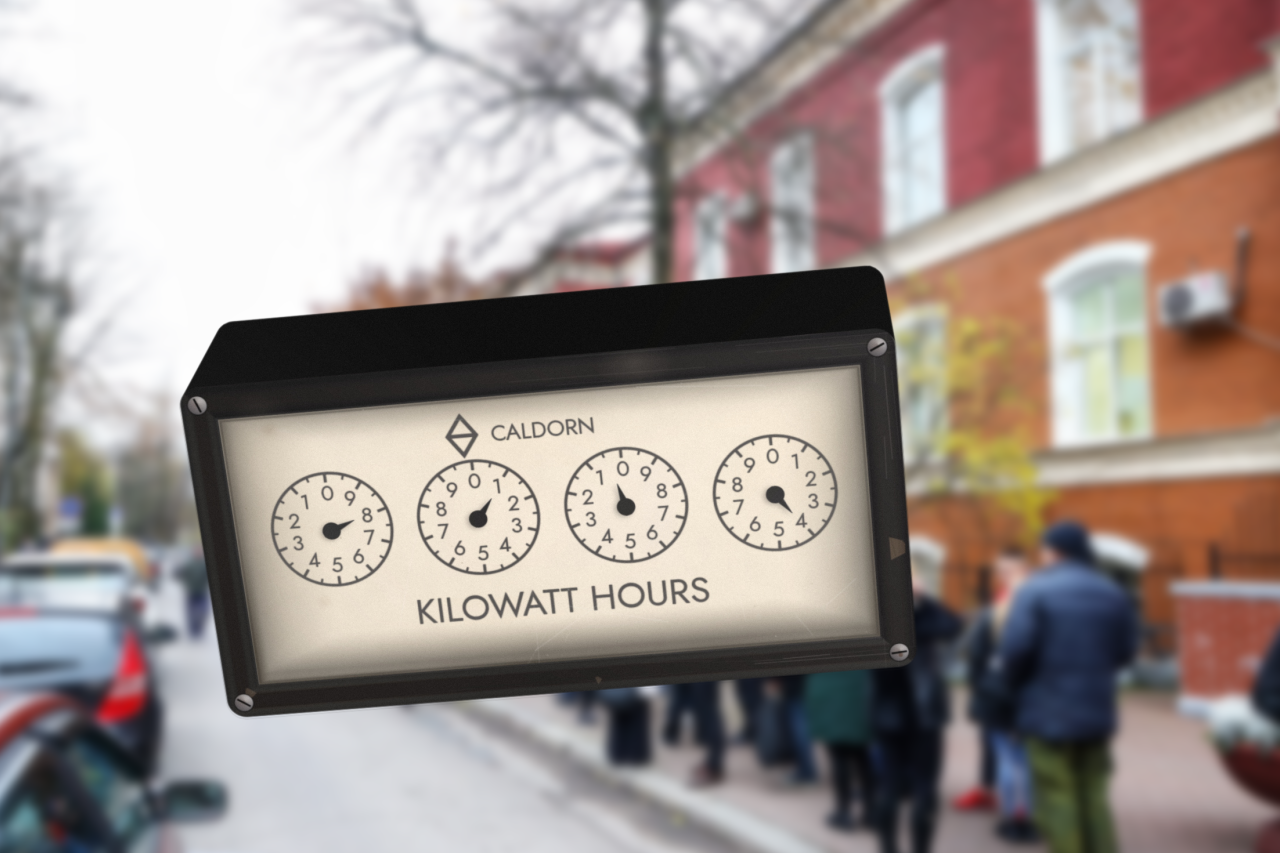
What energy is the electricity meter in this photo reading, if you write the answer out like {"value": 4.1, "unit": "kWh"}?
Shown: {"value": 8104, "unit": "kWh"}
